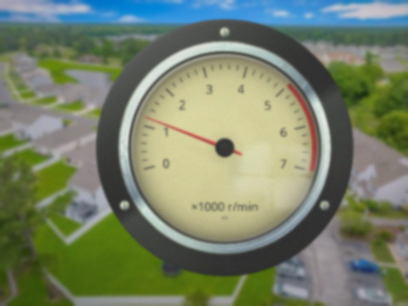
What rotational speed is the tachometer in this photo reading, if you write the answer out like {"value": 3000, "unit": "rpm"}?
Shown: {"value": 1200, "unit": "rpm"}
